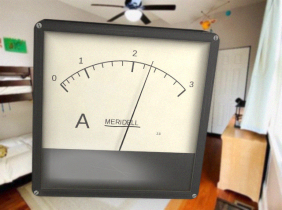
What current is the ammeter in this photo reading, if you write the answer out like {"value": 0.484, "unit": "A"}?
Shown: {"value": 2.3, "unit": "A"}
